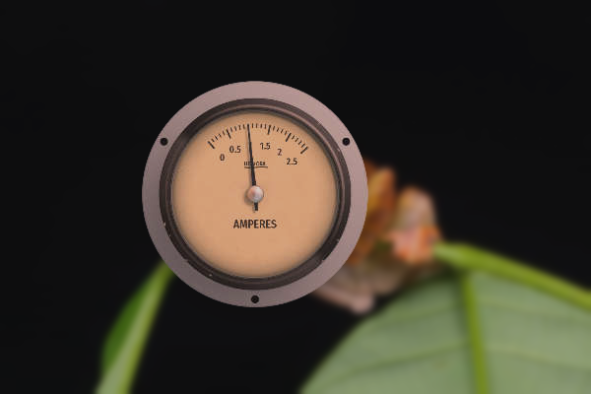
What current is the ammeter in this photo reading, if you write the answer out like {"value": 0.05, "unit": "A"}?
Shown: {"value": 1, "unit": "A"}
